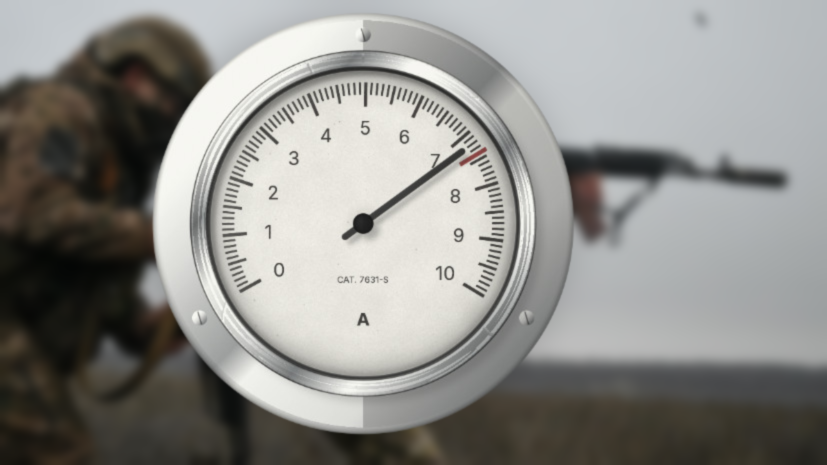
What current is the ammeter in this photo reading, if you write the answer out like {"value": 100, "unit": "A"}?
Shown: {"value": 7.2, "unit": "A"}
